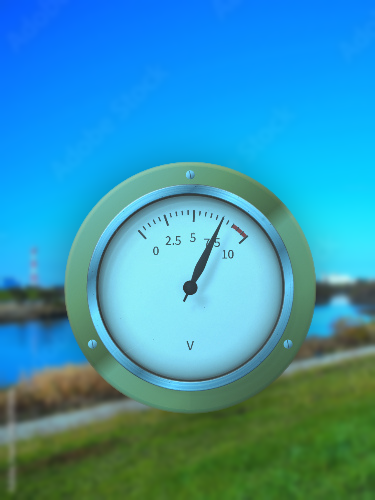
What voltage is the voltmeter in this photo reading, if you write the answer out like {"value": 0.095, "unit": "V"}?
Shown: {"value": 7.5, "unit": "V"}
